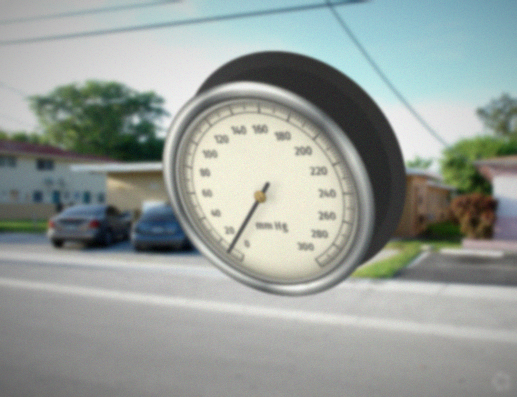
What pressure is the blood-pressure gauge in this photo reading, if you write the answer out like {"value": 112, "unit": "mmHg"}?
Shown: {"value": 10, "unit": "mmHg"}
